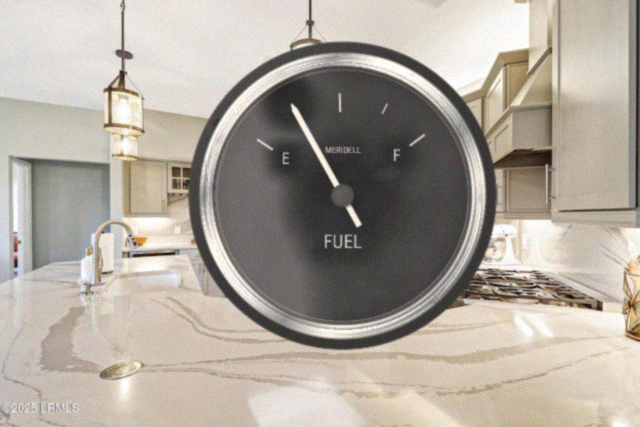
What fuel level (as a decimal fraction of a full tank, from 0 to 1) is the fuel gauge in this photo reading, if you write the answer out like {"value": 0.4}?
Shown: {"value": 0.25}
